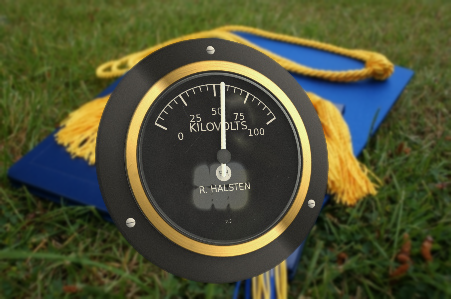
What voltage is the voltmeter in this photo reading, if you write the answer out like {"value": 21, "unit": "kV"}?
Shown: {"value": 55, "unit": "kV"}
